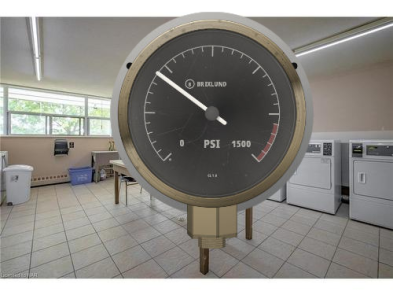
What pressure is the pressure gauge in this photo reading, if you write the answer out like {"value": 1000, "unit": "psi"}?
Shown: {"value": 450, "unit": "psi"}
